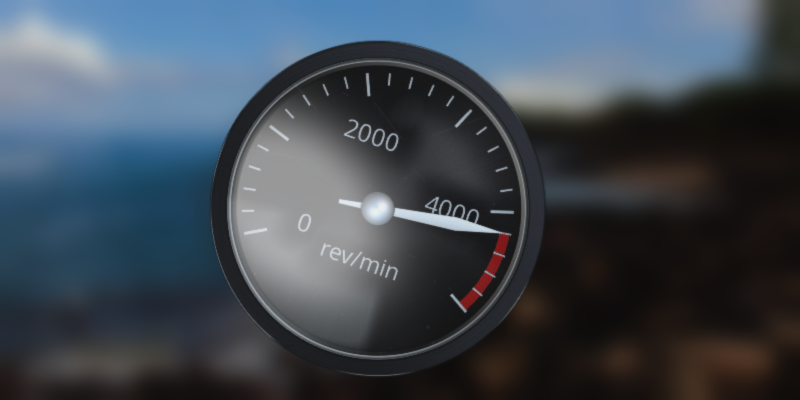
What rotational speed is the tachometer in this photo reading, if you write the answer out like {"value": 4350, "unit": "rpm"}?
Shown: {"value": 4200, "unit": "rpm"}
